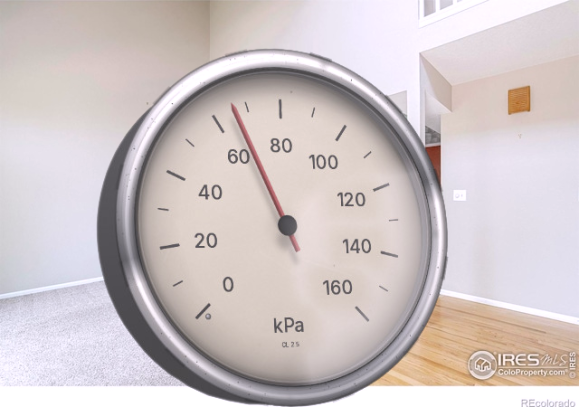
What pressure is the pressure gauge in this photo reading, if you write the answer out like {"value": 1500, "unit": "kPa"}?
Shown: {"value": 65, "unit": "kPa"}
